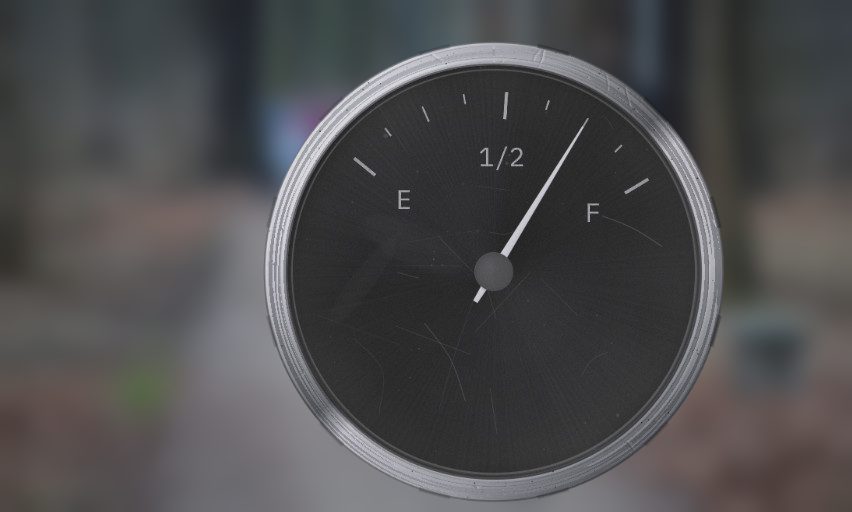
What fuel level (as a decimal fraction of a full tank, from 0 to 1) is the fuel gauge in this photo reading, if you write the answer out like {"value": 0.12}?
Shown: {"value": 0.75}
